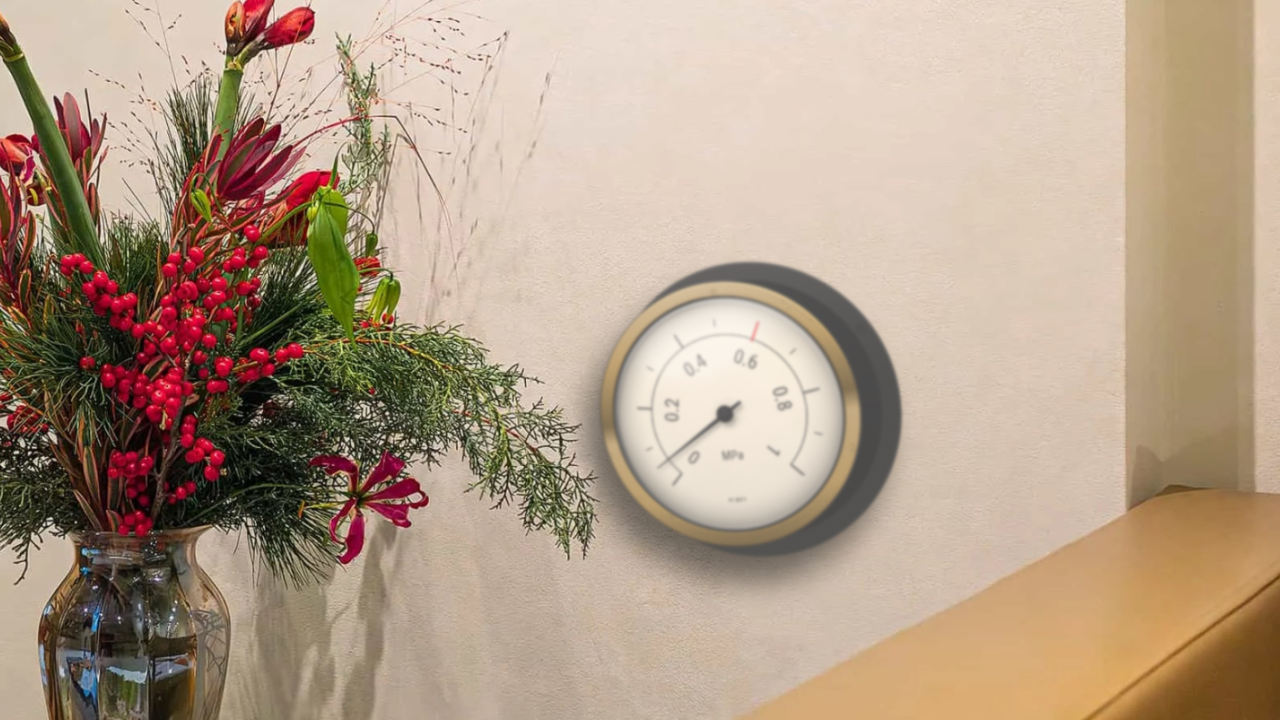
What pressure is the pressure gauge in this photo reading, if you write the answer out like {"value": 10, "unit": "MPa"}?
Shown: {"value": 0.05, "unit": "MPa"}
